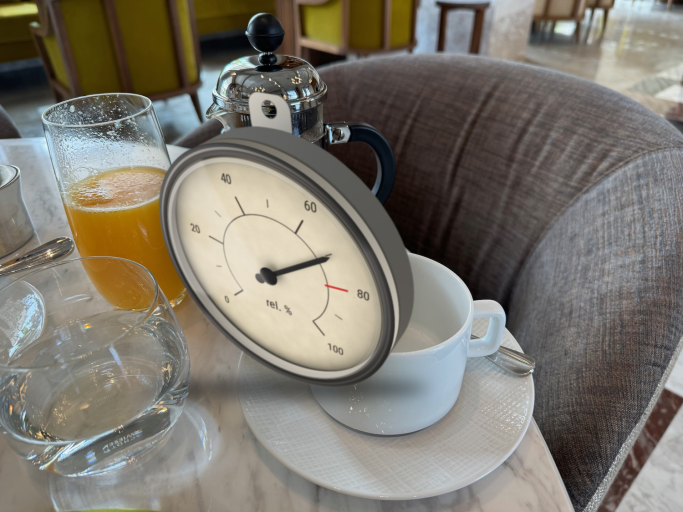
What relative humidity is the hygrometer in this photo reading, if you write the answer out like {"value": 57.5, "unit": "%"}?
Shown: {"value": 70, "unit": "%"}
